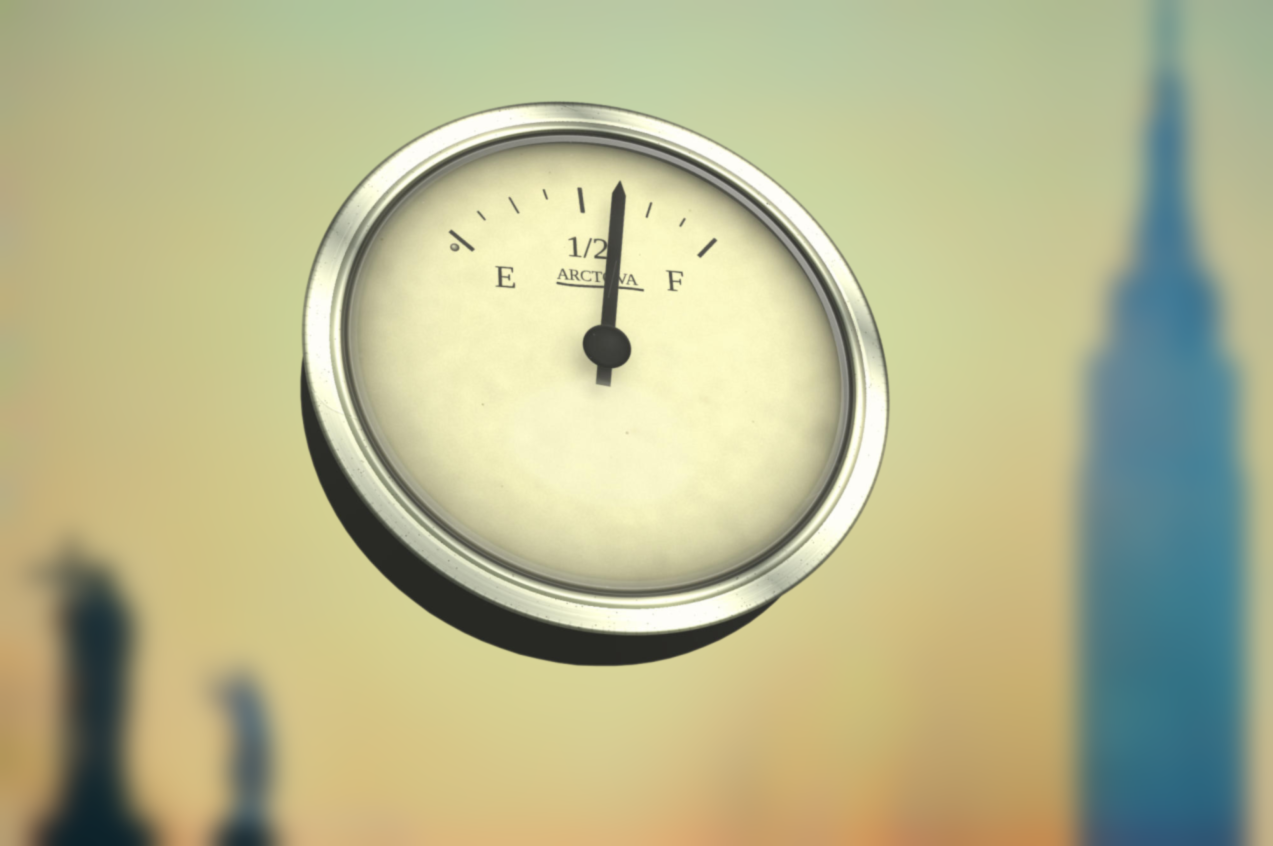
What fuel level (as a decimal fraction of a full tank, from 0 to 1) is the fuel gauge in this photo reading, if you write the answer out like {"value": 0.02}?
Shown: {"value": 0.625}
